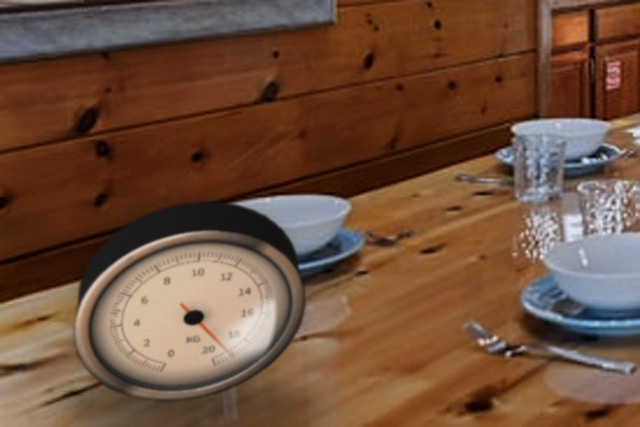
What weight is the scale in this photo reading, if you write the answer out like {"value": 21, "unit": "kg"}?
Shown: {"value": 19, "unit": "kg"}
